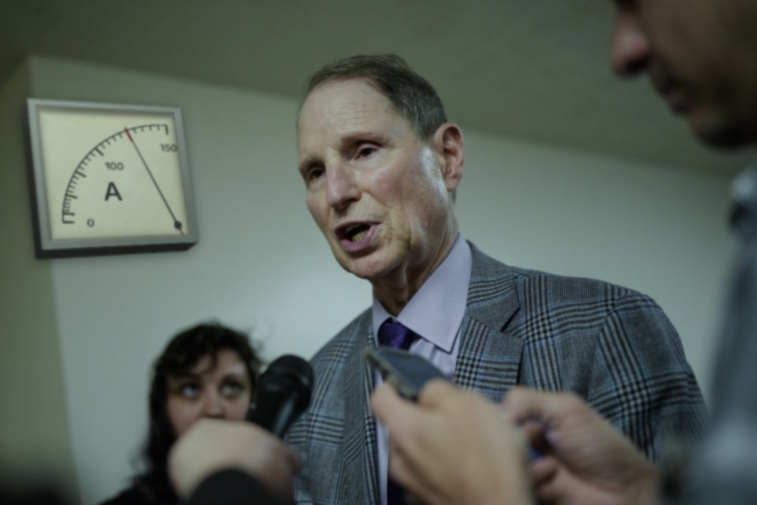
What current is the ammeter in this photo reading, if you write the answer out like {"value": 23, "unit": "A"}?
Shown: {"value": 125, "unit": "A"}
